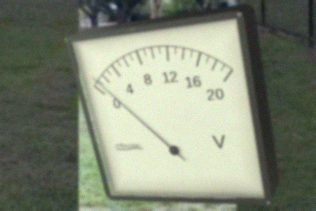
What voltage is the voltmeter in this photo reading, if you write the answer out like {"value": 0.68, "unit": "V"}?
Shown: {"value": 1, "unit": "V"}
